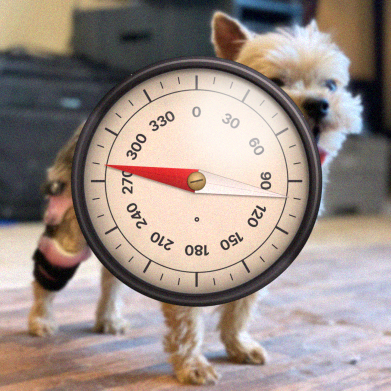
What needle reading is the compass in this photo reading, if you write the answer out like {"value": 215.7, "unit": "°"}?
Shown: {"value": 280, "unit": "°"}
